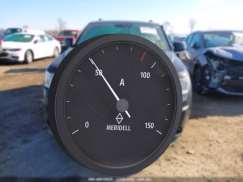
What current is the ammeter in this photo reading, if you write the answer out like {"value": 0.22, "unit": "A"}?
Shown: {"value": 50, "unit": "A"}
